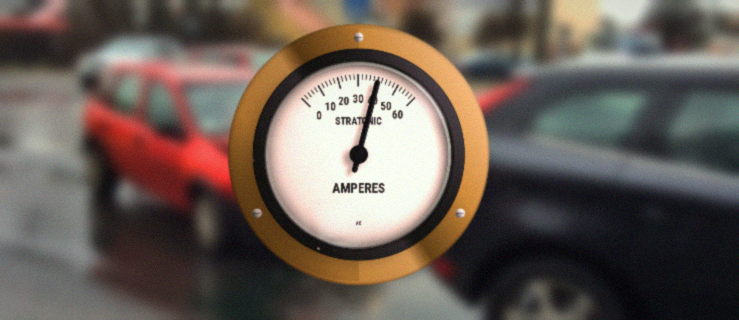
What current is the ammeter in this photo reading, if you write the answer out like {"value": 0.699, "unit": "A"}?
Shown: {"value": 40, "unit": "A"}
